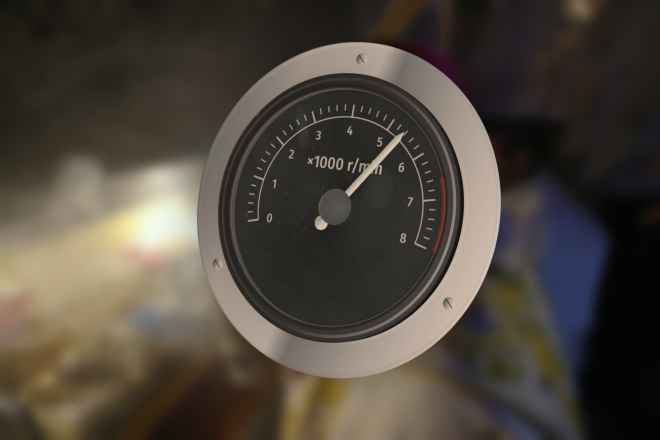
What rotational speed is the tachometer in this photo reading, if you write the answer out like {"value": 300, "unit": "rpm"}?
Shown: {"value": 5400, "unit": "rpm"}
